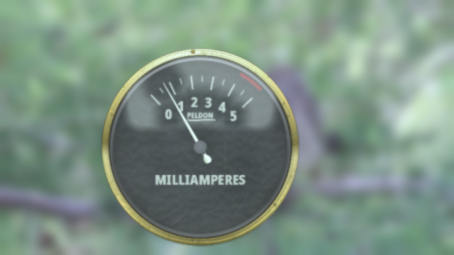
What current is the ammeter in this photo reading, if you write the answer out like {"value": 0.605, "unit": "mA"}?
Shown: {"value": 0.75, "unit": "mA"}
